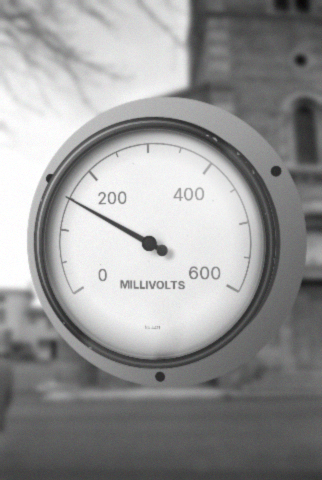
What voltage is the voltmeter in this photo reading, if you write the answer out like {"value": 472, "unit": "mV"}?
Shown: {"value": 150, "unit": "mV"}
